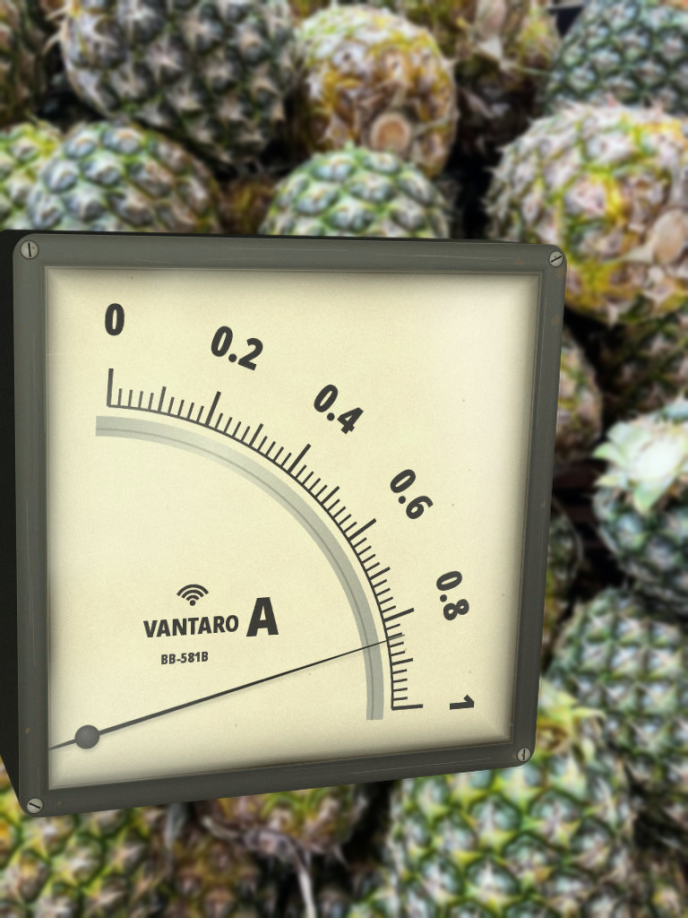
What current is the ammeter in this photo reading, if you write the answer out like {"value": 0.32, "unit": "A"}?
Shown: {"value": 0.84, "unit": "A"}
